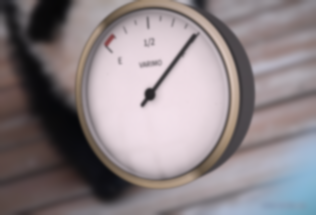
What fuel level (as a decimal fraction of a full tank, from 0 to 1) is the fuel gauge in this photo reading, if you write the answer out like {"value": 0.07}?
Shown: {"value": 1}
